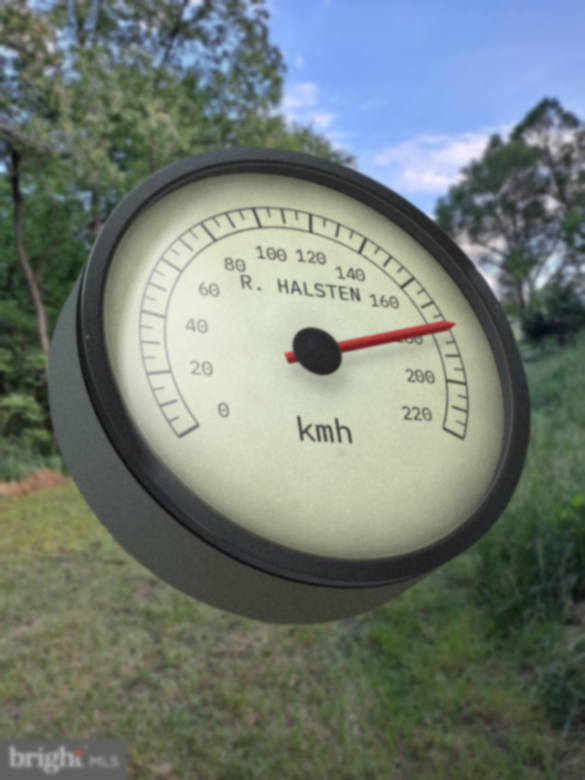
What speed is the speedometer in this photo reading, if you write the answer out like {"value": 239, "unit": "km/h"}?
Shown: {"value": 180, "unit": "km/h"}
